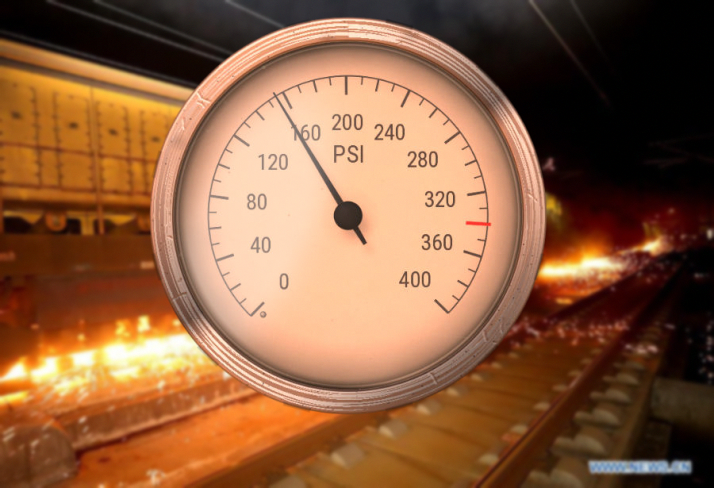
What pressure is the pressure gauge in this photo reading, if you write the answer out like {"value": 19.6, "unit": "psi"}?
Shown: {"value": 155, "unit": "psi"}
